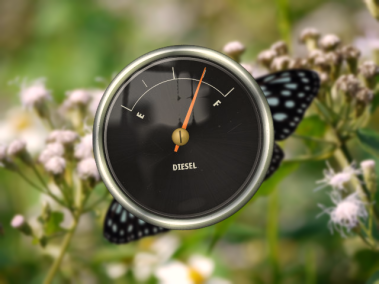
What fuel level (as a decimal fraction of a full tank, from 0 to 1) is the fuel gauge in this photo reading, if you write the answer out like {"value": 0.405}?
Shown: {"value": 0.75}
